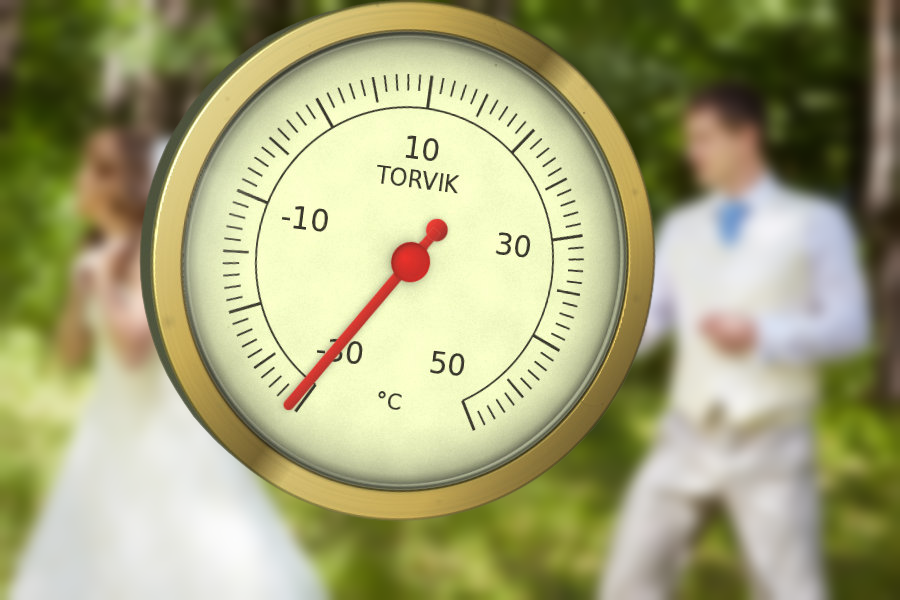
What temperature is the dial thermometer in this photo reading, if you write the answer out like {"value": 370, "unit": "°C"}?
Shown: {"value": -29, "unit": "°C"}
